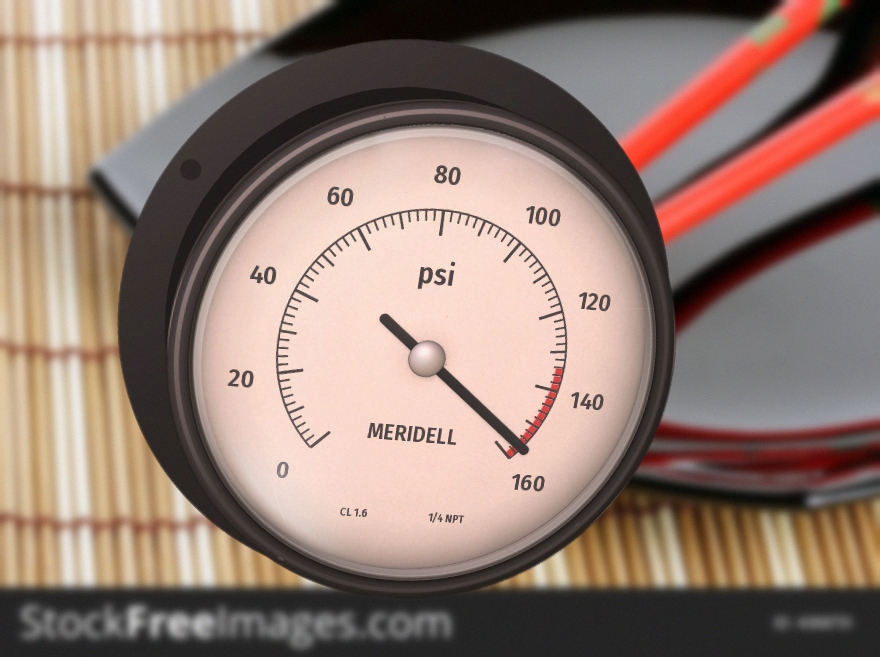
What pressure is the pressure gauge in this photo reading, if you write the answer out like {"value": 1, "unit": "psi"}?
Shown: {"value": 156, "unit": "psi"}
